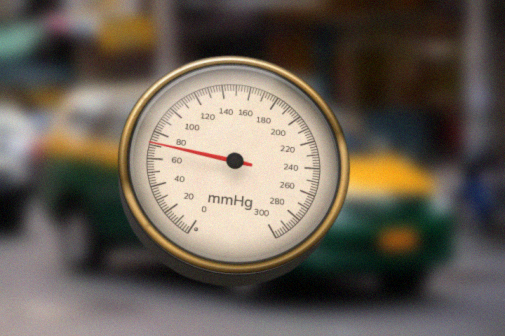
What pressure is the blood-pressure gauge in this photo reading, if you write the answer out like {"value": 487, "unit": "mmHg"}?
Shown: {"value": 70, "unit": "mmHg"}
